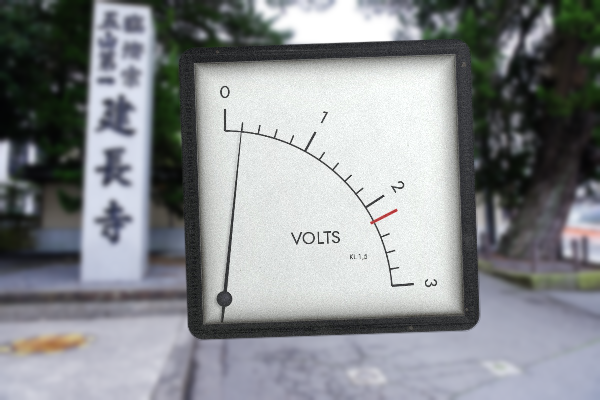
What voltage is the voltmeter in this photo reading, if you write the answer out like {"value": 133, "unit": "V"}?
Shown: {"value": 0.2, "unit": "V"}
